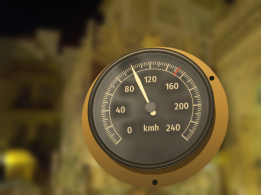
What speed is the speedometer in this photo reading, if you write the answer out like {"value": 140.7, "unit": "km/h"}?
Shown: {"value": 100, "unit": "km/h"}
